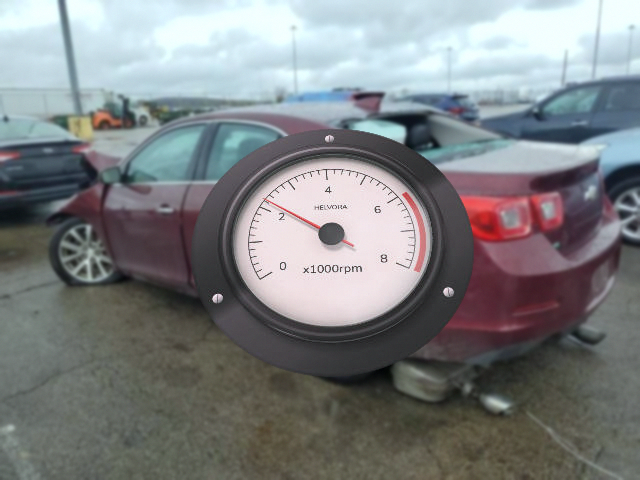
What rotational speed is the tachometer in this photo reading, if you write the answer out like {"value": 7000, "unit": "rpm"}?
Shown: {"value": 2200, "unit": "rpm"}
